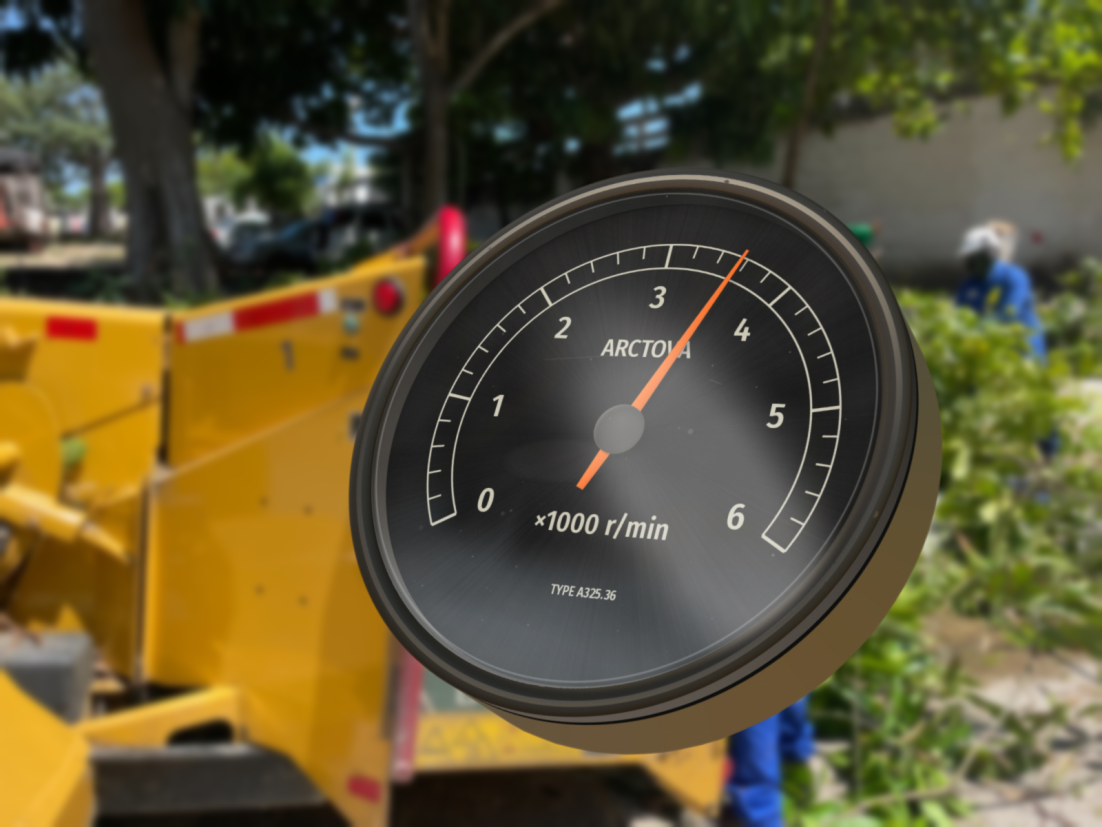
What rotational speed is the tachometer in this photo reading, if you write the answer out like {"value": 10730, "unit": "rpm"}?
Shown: {"value": 3600, "unit": "rpm"}
